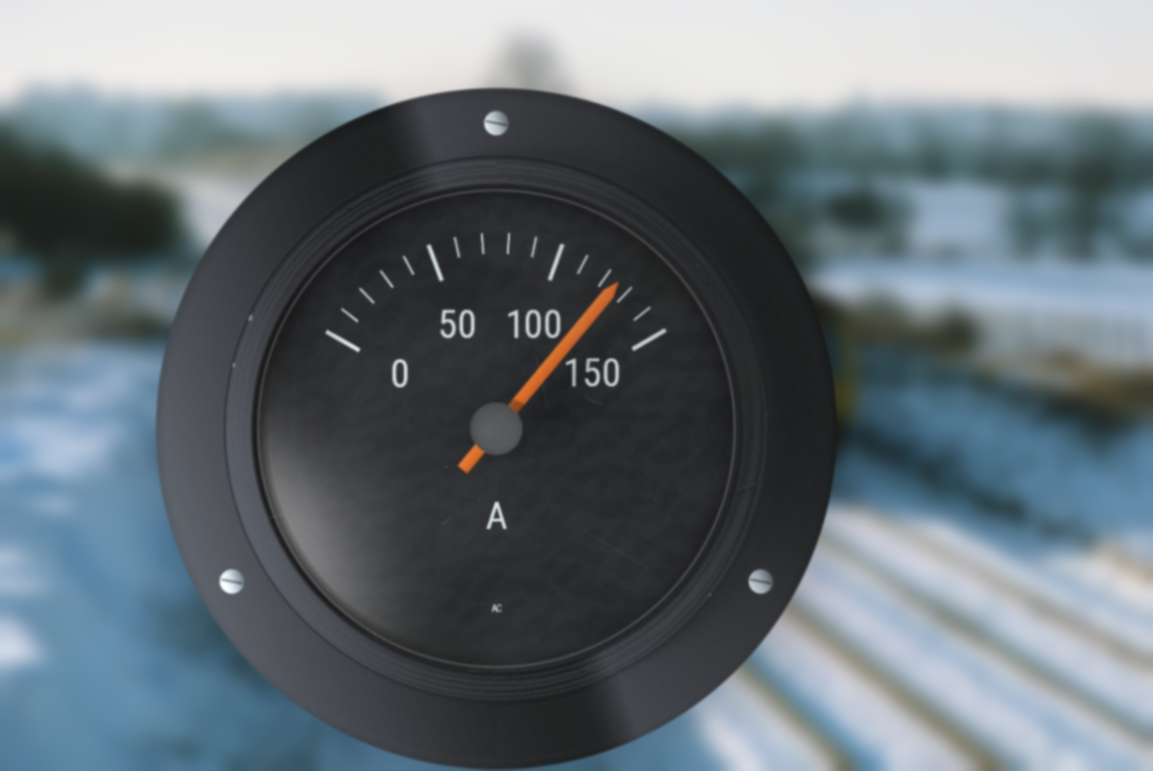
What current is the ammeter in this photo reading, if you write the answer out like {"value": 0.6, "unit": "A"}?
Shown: {"value": 125, "unit": "A"}
